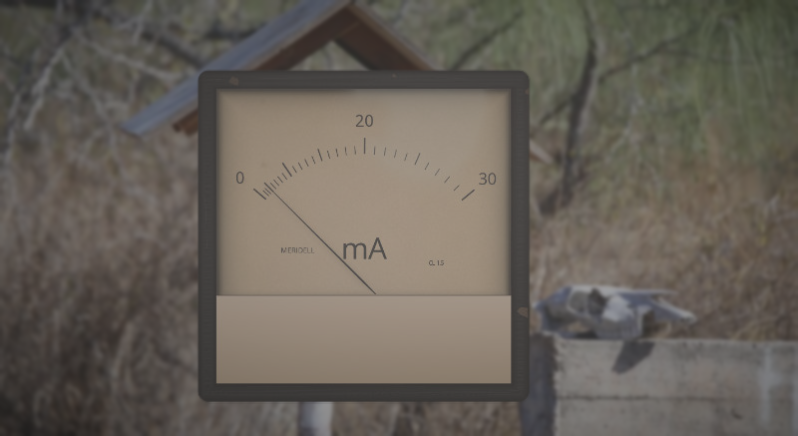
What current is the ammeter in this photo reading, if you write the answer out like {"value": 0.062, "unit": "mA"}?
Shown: {"value": 5, "unit": "mA"}
